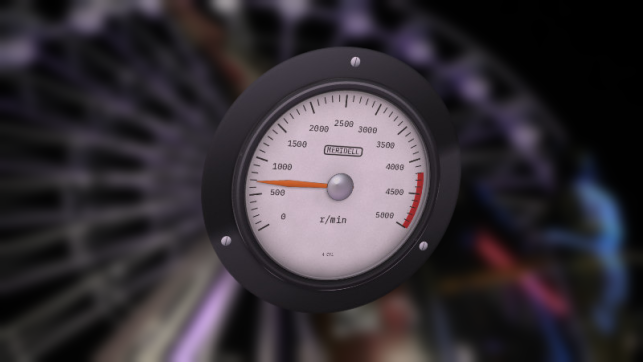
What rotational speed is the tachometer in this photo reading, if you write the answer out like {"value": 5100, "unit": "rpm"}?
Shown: {"value": 700, "unit": "rpm"}
